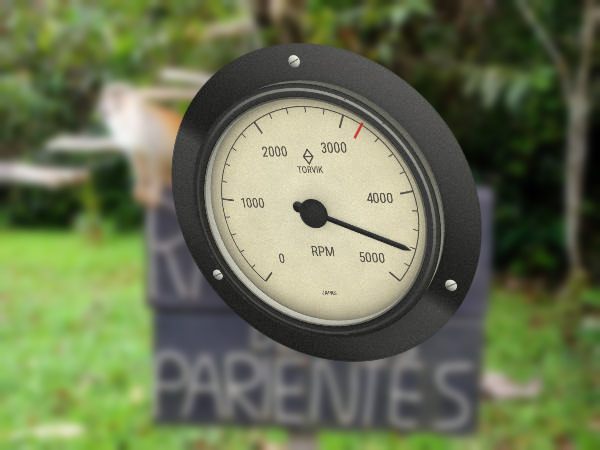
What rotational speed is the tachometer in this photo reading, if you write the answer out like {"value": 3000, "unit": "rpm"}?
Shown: {"value": 4600, "unit": "rpm"}
